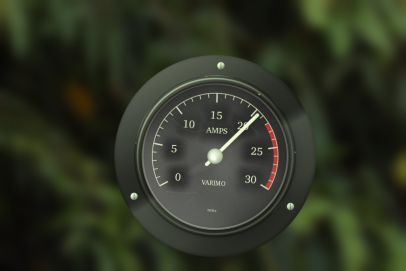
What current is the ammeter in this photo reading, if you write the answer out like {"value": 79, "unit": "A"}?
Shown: {"value": 20.5, "unit": "A"}
